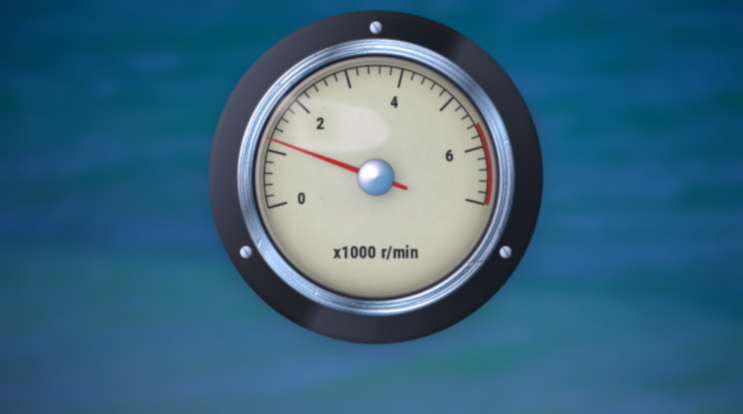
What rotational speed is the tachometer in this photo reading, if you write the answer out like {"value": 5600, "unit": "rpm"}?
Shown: {"value": 1200, "unit": "rpm"}
